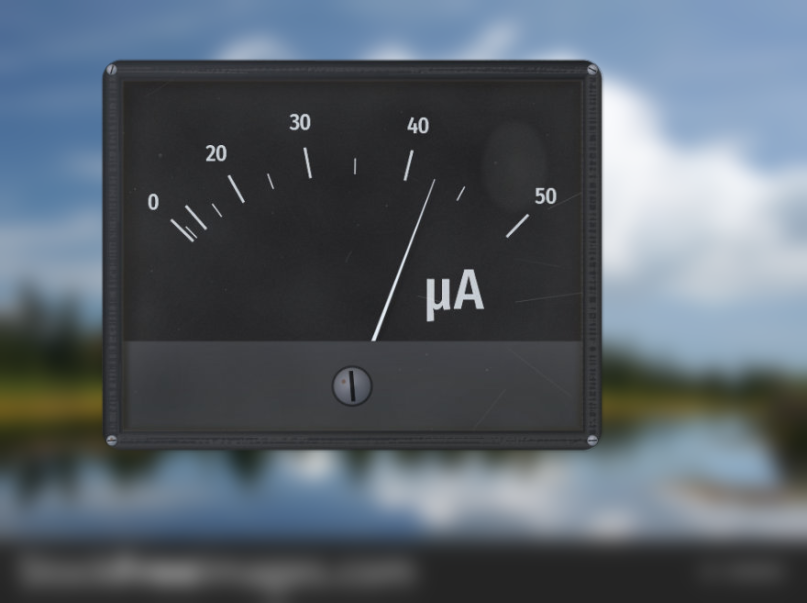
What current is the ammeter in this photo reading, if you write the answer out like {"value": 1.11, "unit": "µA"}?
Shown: {"value": 42.5, "unit": "µA"}
